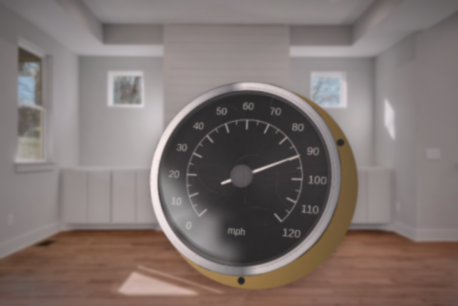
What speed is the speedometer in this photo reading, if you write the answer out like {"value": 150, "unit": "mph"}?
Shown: {"value": 90, "unit": "mph"}
